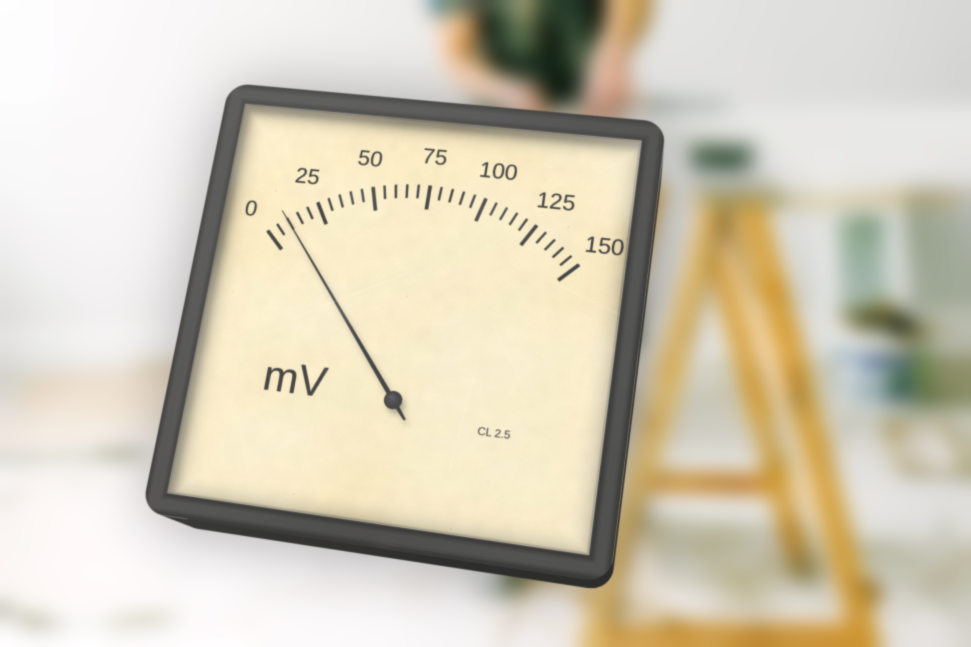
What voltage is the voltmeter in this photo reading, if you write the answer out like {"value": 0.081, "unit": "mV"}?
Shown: {"value": 10, "unit": "mV"}
